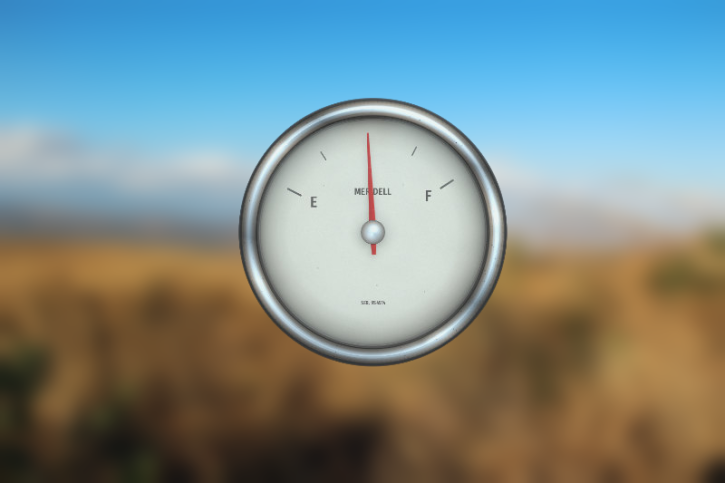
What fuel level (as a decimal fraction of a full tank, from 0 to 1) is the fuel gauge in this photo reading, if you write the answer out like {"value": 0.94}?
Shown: {"value": 0.5}
